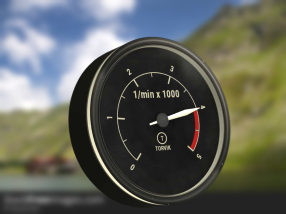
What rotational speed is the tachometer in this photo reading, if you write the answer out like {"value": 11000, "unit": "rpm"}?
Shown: {"value": 4000, "unit": "rpm"}
